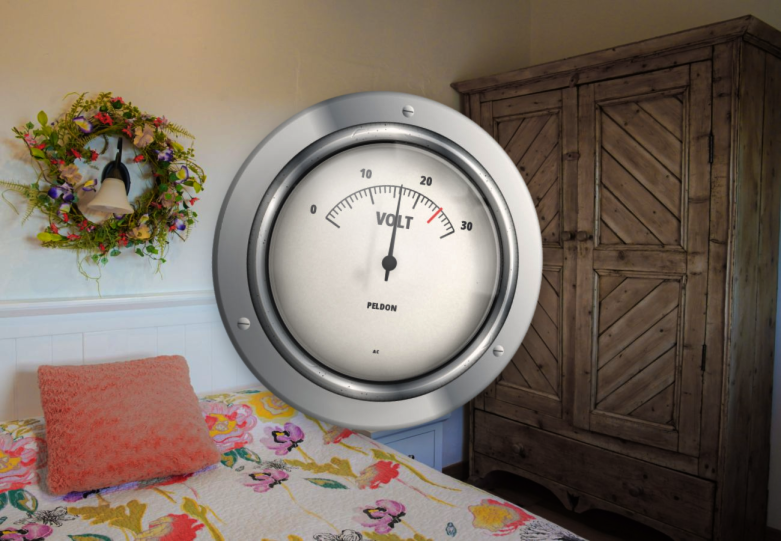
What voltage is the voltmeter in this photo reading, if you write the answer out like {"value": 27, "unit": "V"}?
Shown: {"value": 16, "unit": "V"}
